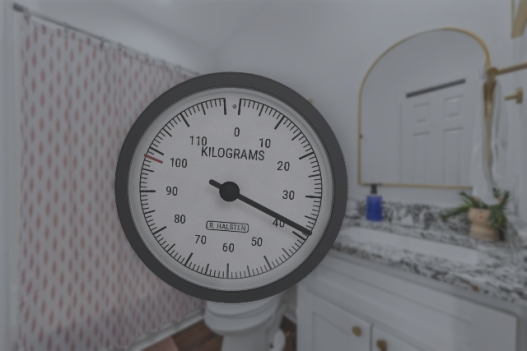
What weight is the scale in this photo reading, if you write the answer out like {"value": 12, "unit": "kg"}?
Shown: {"value": 38, "unit": "kg"}
